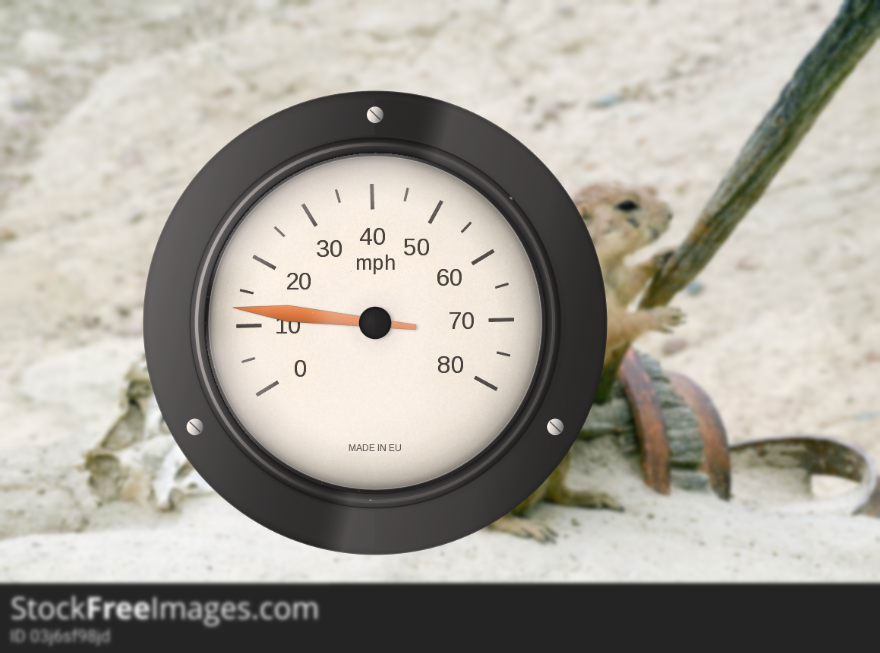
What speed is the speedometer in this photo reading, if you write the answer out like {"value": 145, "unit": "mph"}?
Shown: {"value": 12.5, "unit": "mph"}
